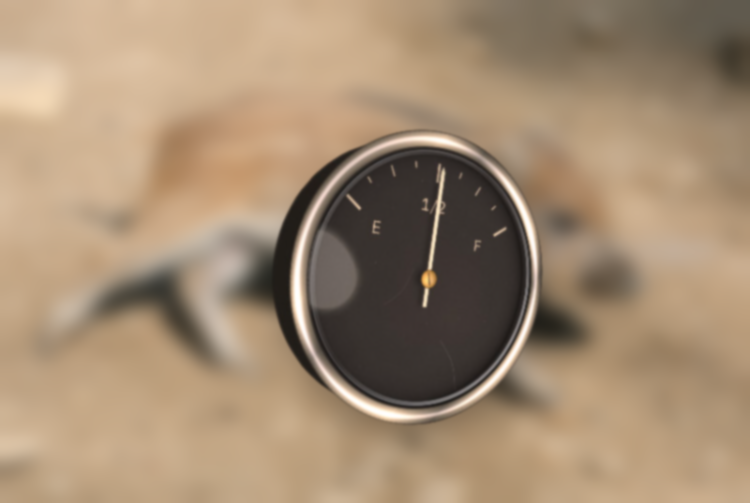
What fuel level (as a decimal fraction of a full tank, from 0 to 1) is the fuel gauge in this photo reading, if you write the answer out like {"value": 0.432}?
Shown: {"value": 0.5}
